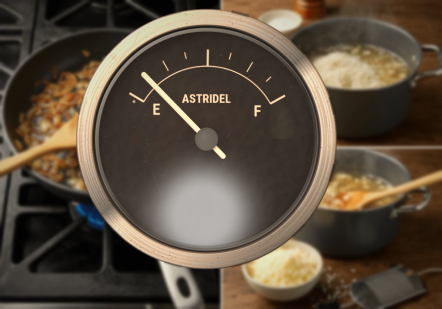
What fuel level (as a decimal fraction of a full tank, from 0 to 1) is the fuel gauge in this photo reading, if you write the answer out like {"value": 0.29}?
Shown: {"value": 0.125}
